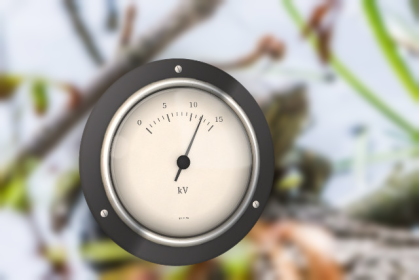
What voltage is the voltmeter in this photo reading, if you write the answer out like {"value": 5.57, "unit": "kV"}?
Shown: {"value": 12, "unit": "kV"}
